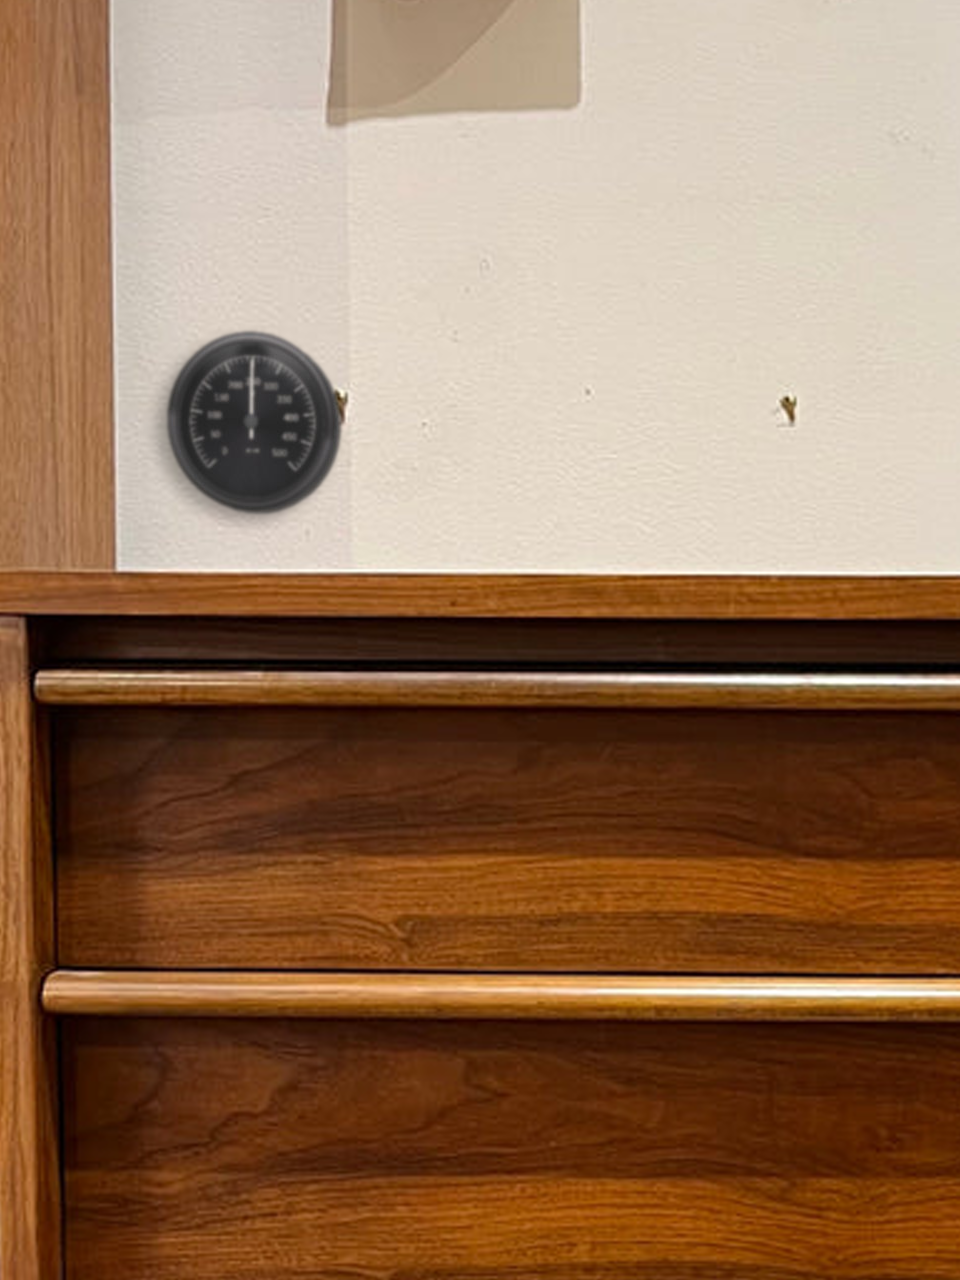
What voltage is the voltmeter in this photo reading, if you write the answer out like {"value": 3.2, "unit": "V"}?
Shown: {"value": 250, "unit": "V"}
